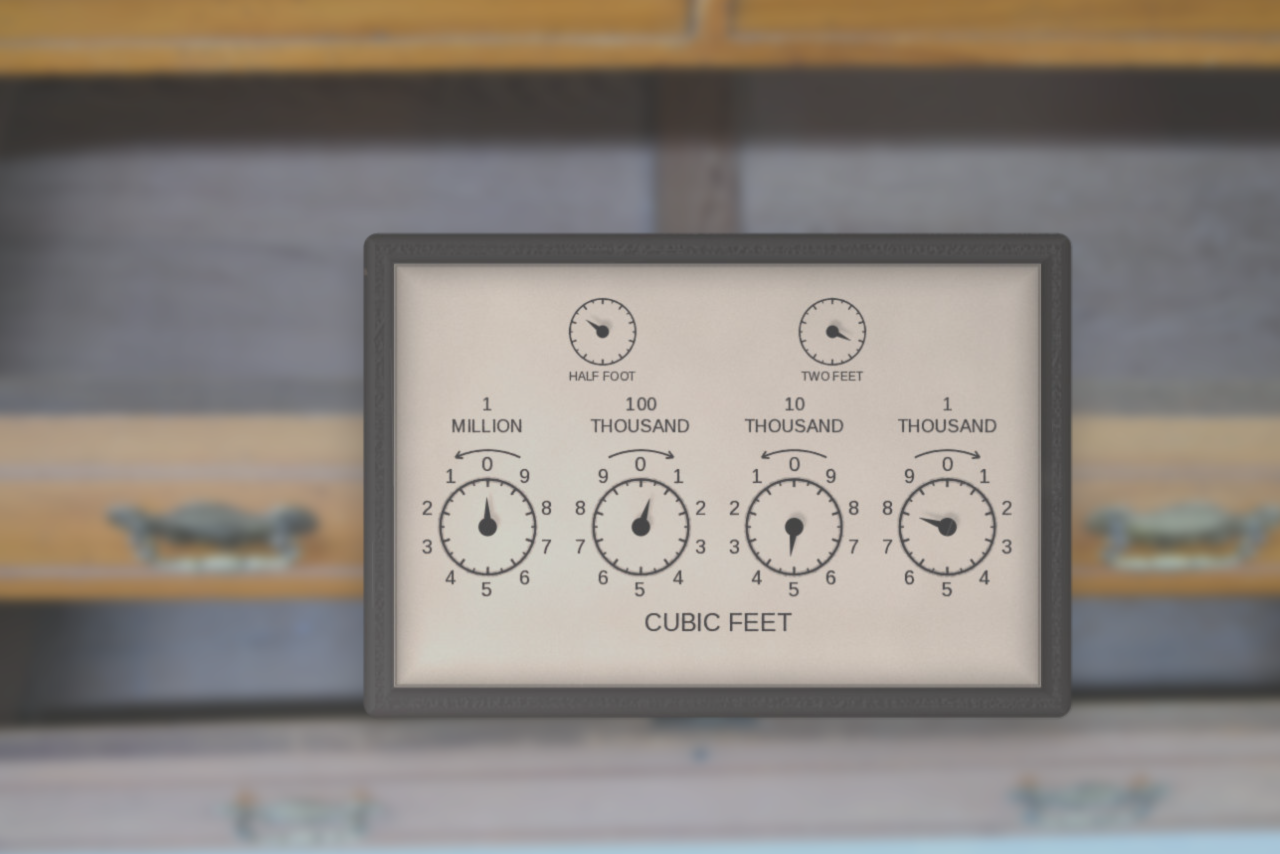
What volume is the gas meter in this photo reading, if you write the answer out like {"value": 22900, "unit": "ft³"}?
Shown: {"value": 4800, "unit": "ft³"}
